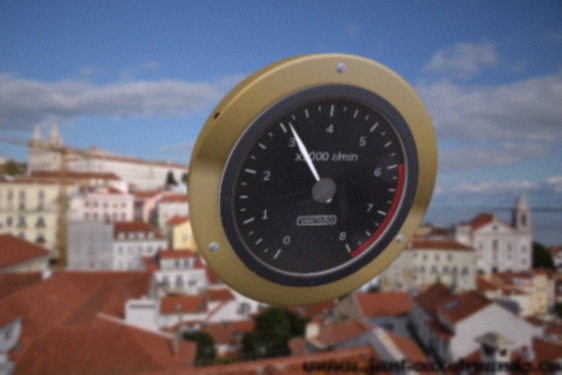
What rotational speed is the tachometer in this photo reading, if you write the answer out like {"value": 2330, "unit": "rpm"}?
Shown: {"value": 3125, "unit": "rpm"}
